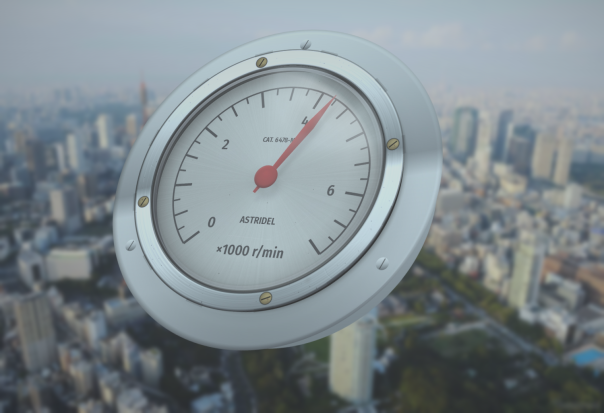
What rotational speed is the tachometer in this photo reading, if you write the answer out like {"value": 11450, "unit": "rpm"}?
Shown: {"value": 4250, "unit": "rpm"}
